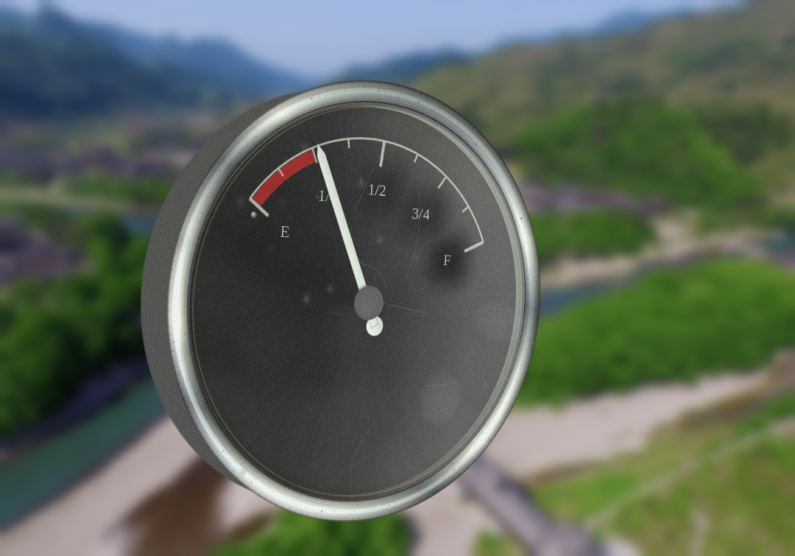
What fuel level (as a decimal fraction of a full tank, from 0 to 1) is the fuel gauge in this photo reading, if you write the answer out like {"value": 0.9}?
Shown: {"value": 0.25}
